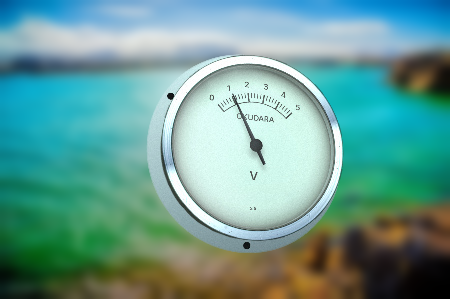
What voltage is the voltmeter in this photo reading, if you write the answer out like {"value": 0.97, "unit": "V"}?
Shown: {"value": 1, "unit": "V"}
